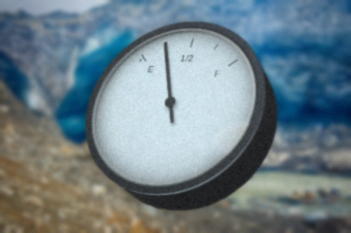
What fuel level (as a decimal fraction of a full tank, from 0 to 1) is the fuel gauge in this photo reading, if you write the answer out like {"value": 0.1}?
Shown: {"value": 0.25}
